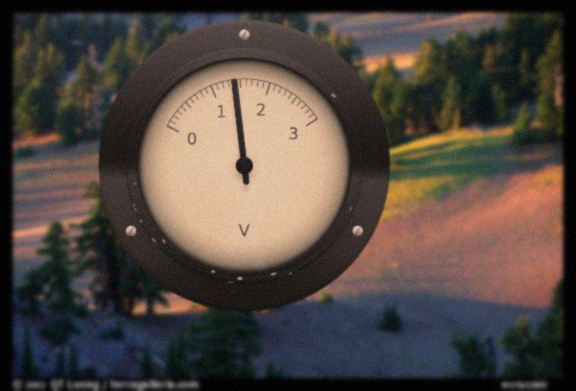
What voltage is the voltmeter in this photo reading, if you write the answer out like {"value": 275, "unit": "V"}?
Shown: {"value": 1.4, "unit": "V"}
